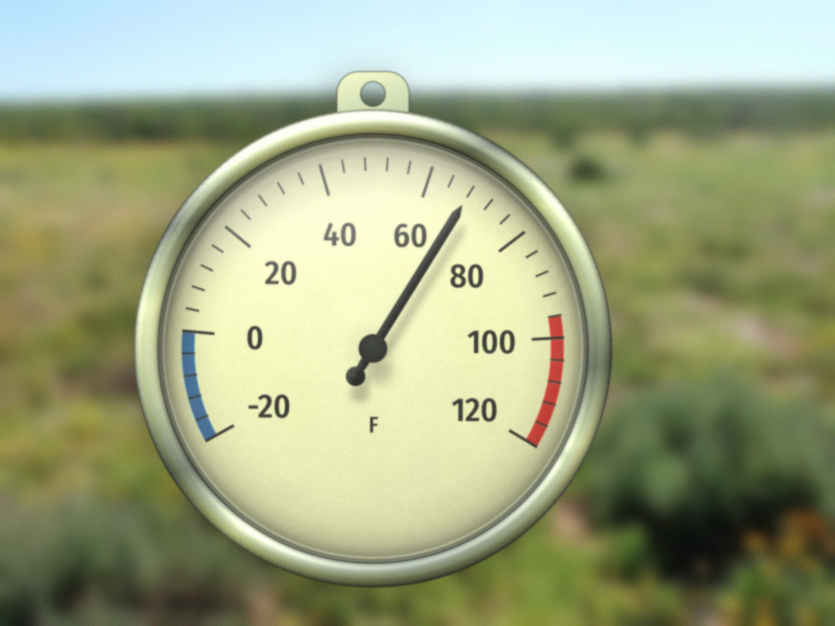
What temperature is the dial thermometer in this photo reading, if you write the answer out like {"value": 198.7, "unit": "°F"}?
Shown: {"value": 68, "unit": "°F"}
